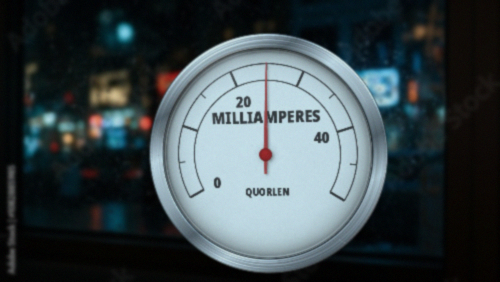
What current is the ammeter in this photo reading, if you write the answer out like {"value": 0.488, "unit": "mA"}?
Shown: {"value": 25, "unit": "mA"}
